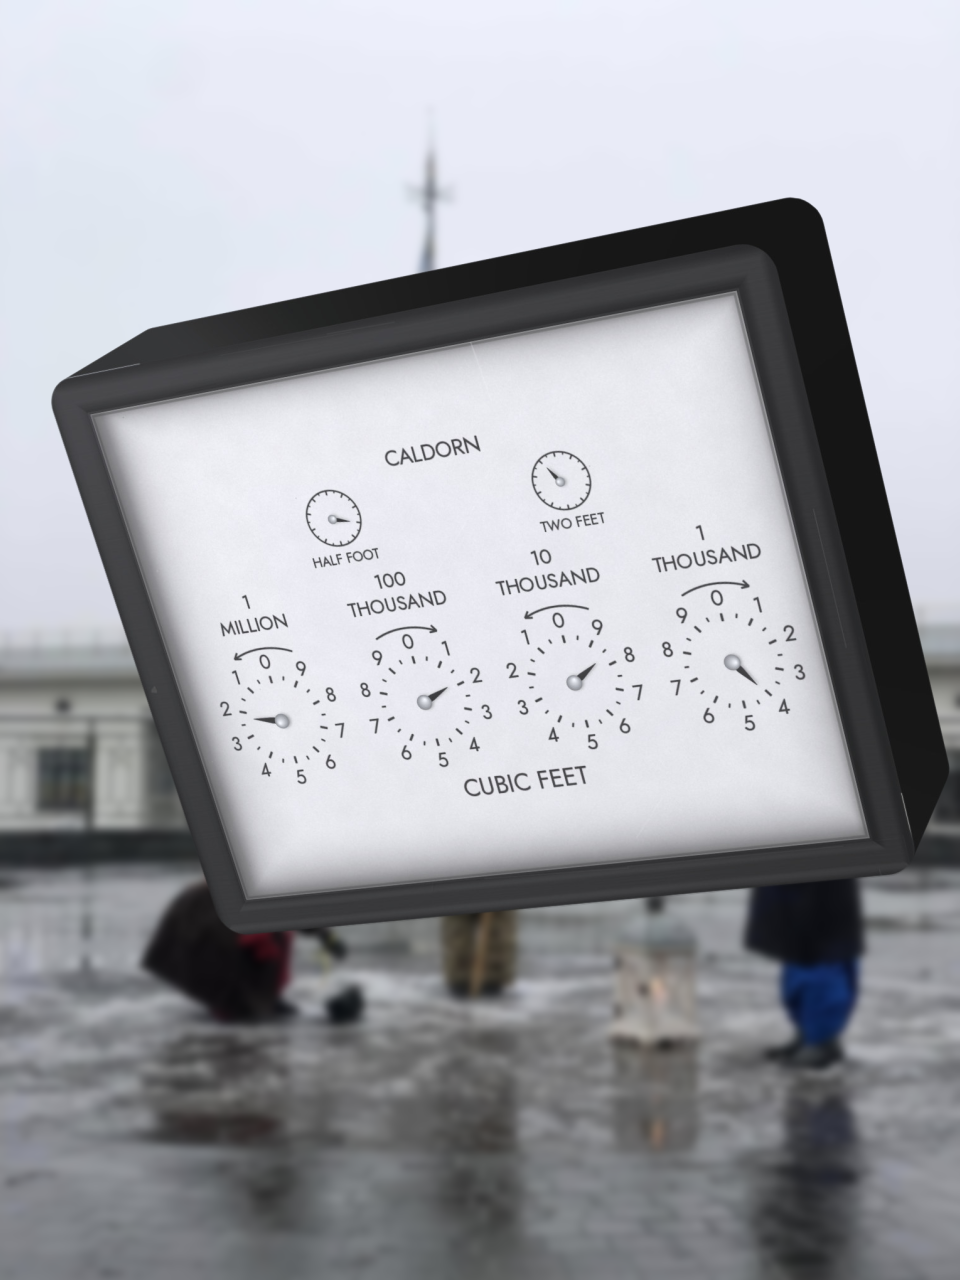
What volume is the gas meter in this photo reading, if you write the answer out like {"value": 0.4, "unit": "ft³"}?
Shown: {"value": 218400, "unit": "ft³"}
